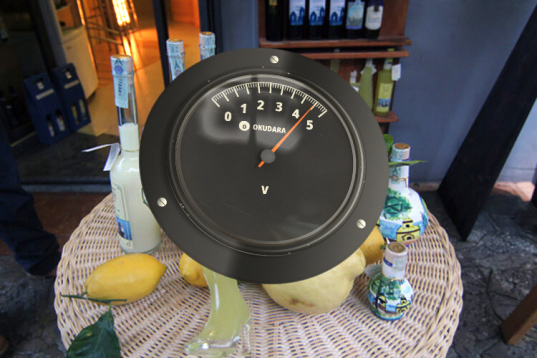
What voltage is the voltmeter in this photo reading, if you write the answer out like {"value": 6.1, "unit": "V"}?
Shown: {"value": 4.5, "unit": "V"}
